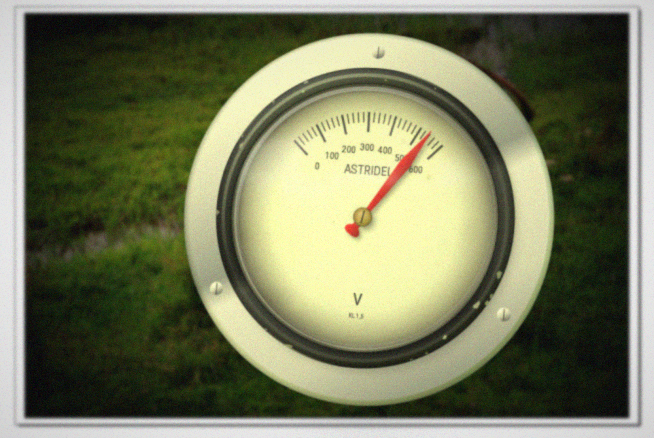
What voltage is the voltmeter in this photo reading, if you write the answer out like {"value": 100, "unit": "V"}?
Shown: {"value": 540, "unit": "V"}
